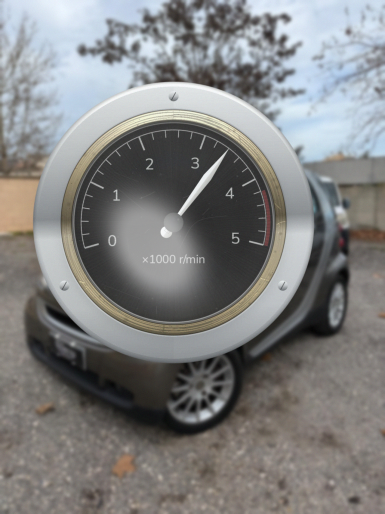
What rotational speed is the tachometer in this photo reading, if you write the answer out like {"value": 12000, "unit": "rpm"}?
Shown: {"value": 3400, "unit": "rpm"}
